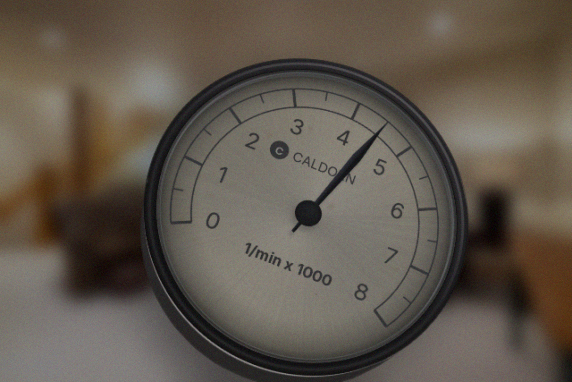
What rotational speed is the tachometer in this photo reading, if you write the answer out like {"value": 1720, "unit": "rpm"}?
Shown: {"value": 4500, "unit": "rpm"}
